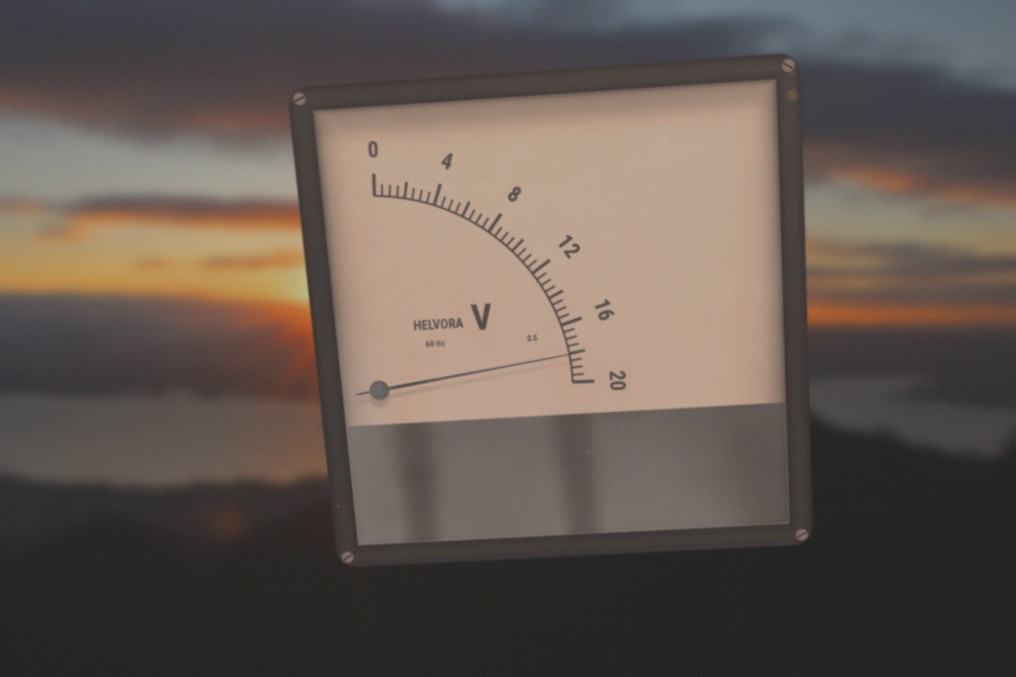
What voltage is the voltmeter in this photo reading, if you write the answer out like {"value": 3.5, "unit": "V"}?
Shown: {"value": 18, "unit": "V"}
